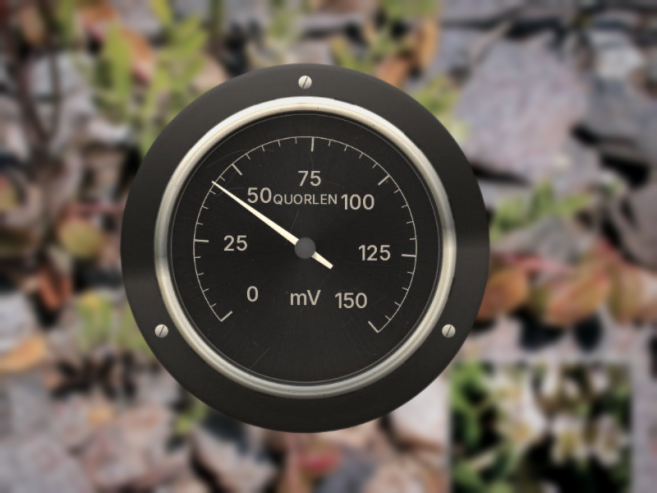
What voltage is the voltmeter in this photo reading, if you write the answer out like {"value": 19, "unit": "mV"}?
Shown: {"value": 42.5, "unit": "mV"}
